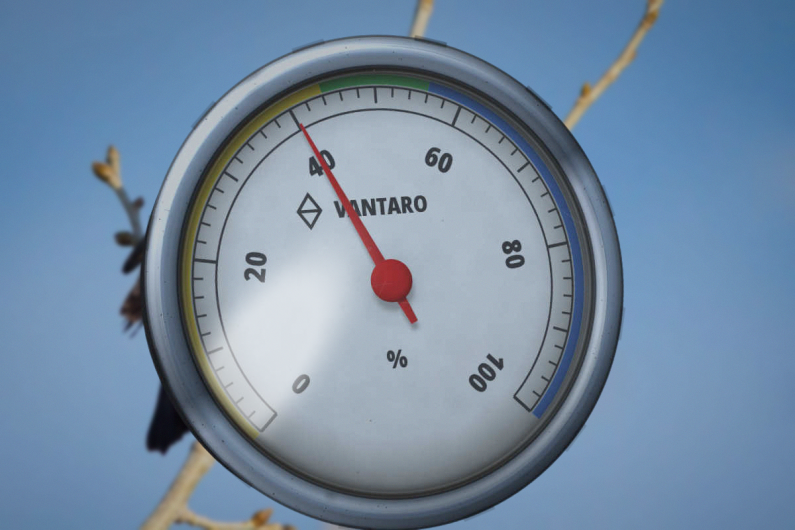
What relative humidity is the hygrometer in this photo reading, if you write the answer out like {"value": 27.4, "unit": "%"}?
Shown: {"value": 40, "unit": "%"}
